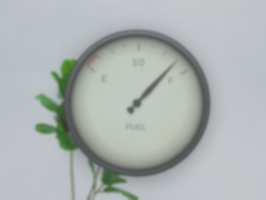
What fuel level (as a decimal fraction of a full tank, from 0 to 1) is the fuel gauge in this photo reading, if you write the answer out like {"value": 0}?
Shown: {"value": 0.875}
